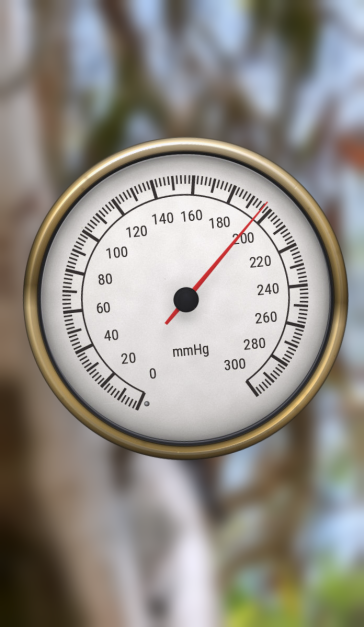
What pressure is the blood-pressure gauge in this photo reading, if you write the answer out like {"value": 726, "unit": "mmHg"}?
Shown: {"value": 196, "unit": "mmHg"}
